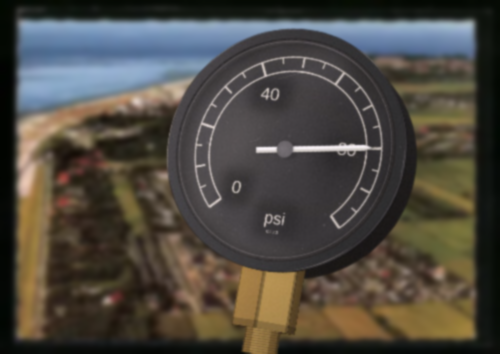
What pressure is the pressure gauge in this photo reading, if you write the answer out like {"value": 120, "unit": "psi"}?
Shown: {"value": 80, "unit": "psi"}
